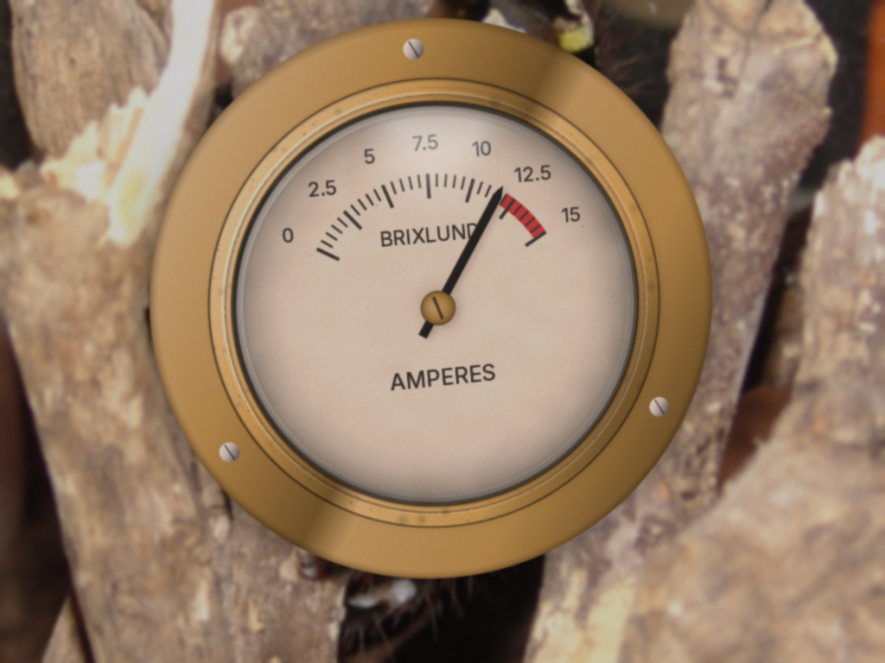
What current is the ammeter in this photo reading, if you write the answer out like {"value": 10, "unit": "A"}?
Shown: {"value": 11.5, "unit": "A"}
